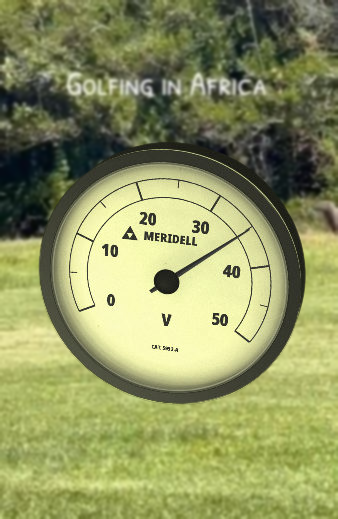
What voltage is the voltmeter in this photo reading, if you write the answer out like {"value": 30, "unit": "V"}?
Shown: {"value": 35, "unit": "V"}
